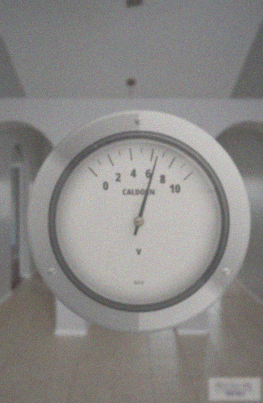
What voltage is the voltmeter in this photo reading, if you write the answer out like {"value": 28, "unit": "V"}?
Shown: {"value": 6.5, "unit": "V"}
